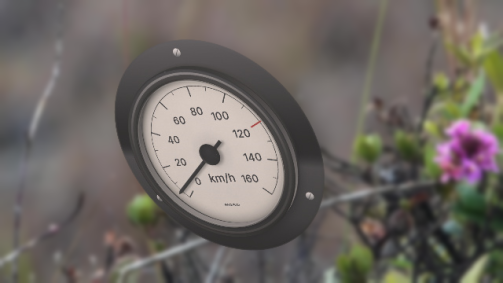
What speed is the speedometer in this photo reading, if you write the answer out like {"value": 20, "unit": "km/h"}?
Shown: {"value": 5, "unit": "km/h"}
